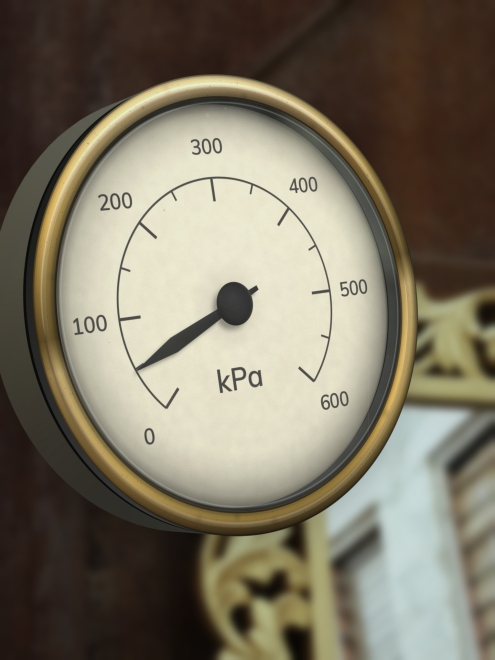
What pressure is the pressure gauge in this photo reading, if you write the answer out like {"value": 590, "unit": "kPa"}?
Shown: {"value": 50, "unit": "kPa"}
